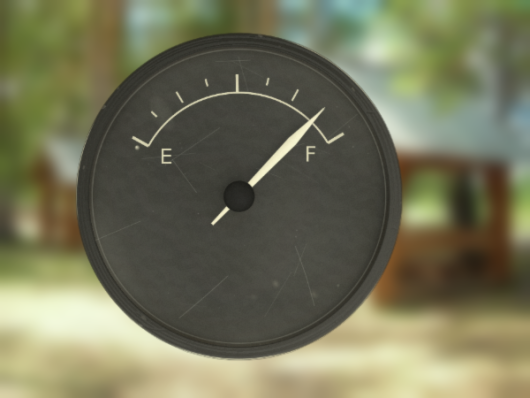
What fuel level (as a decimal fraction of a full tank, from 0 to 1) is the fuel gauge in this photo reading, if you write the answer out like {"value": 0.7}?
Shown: {"value": 0.875}
